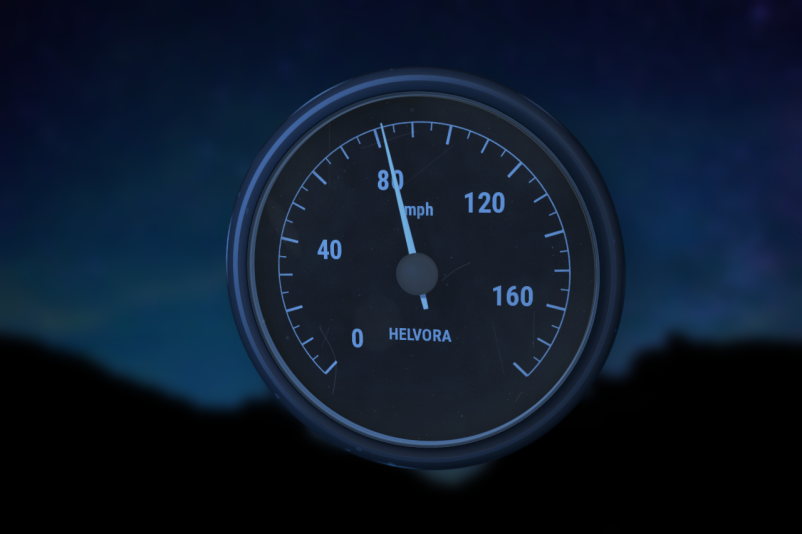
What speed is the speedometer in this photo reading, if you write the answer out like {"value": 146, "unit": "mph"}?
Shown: {"value": 82.5, "unit": "mph"}
